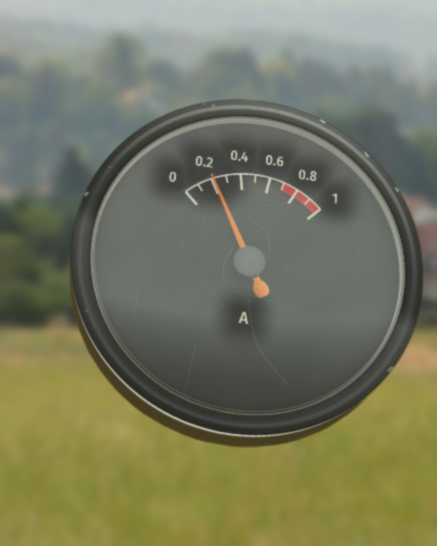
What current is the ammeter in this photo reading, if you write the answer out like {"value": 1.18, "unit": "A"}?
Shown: {"value": 0.2, "unit": "A"}
